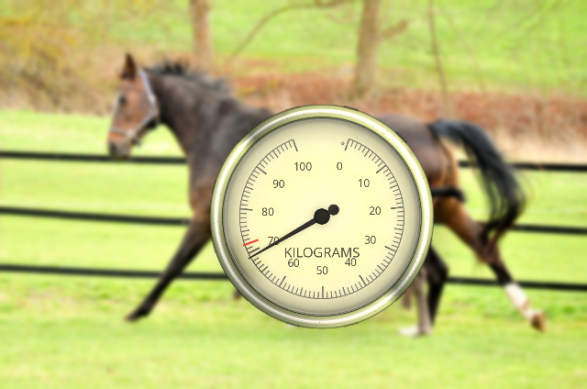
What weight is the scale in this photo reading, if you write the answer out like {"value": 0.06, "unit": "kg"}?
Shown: {"value": 69, "unit": "kg"}
